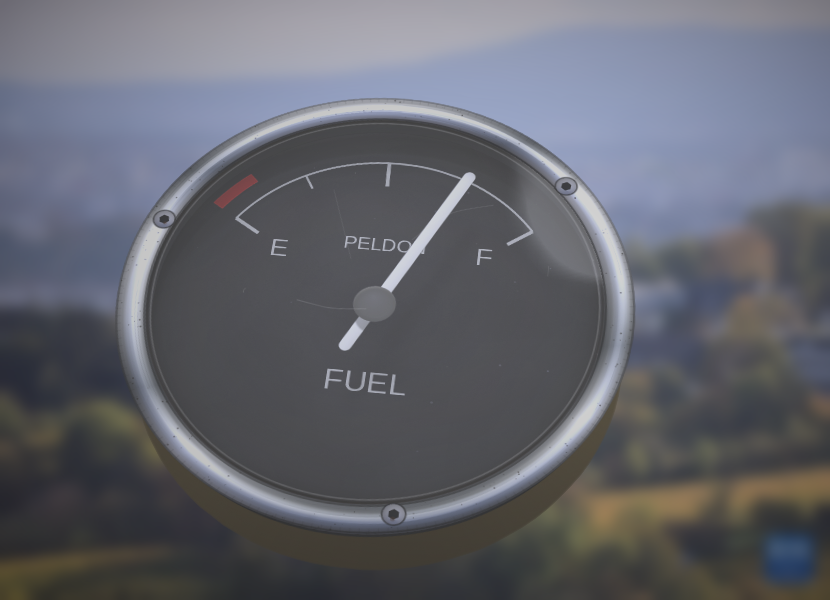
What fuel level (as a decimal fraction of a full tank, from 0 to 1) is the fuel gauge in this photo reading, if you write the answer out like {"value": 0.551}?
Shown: {"value": 0.75}
